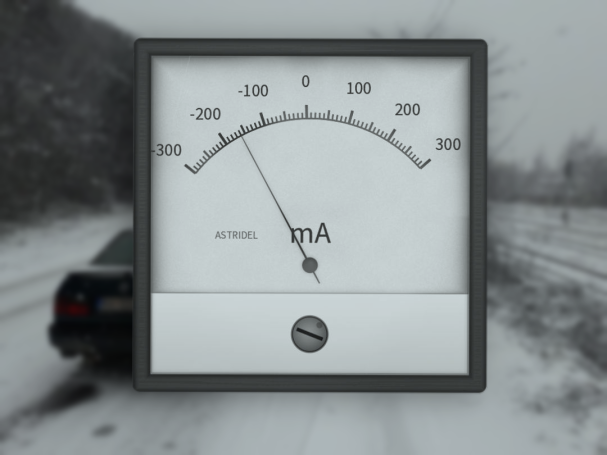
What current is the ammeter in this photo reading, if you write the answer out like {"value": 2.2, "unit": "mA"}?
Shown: {"value": -160, "unit": "mA"}
